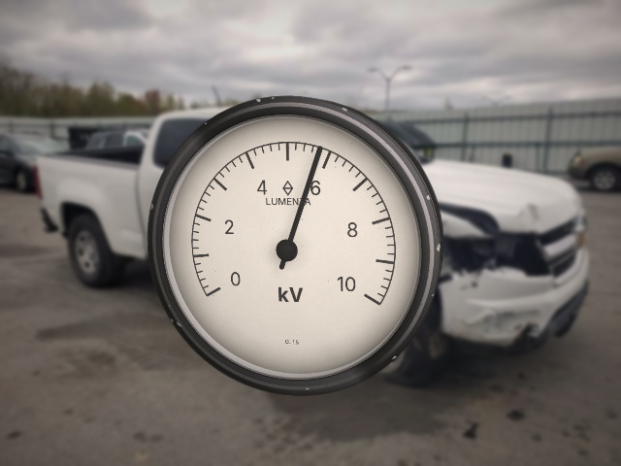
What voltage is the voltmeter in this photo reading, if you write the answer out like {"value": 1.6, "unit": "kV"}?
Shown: {"value": 5.8, "unit": "kV"}
